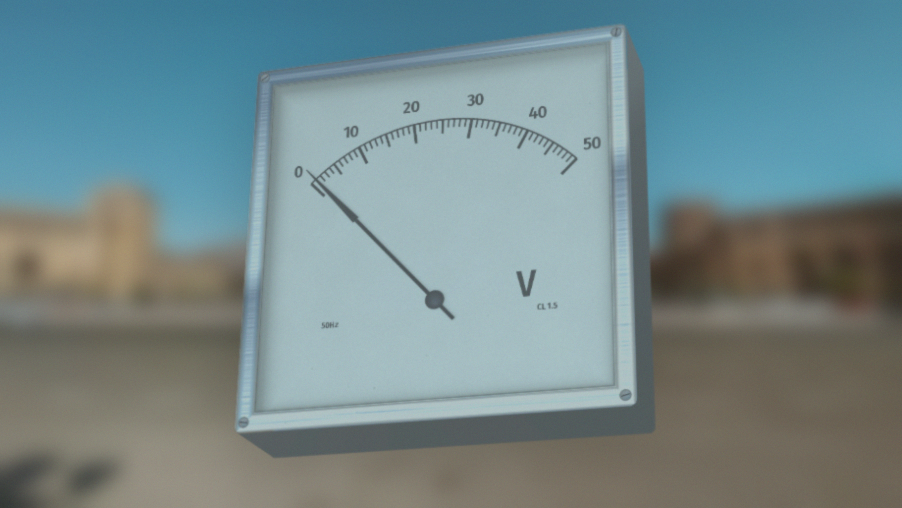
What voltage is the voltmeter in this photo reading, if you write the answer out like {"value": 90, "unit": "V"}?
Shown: {"value": 1, "unit": "V"}
